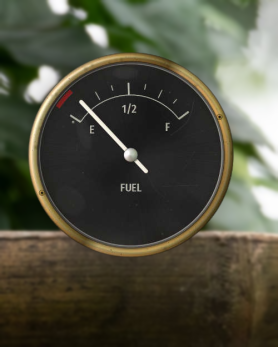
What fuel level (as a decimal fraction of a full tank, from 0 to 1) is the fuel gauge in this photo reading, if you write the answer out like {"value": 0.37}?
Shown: {"value": 0.125}
